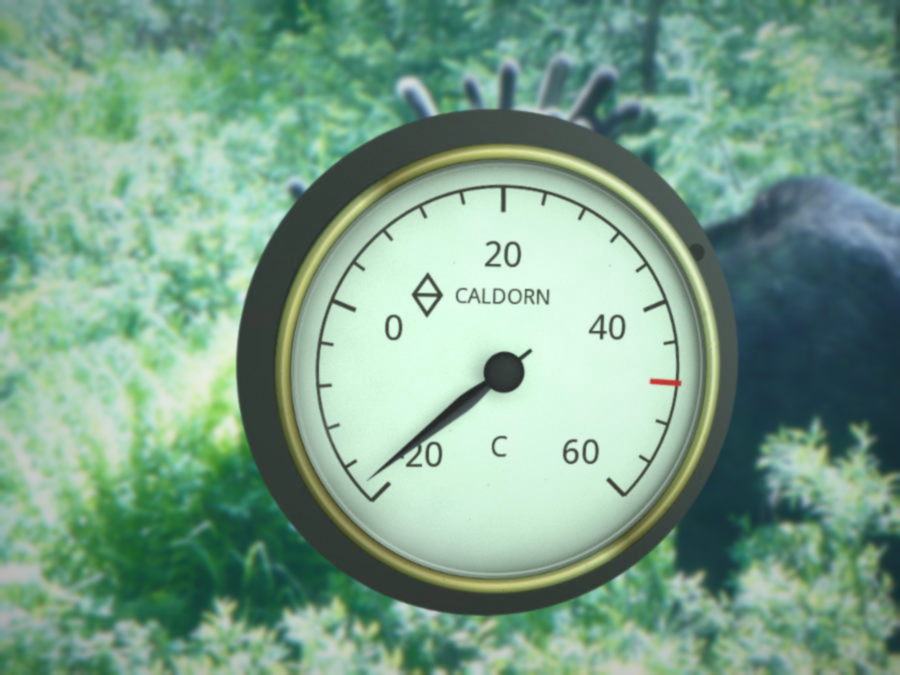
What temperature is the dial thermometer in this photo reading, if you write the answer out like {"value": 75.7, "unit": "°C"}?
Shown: {"value": -18, "unit": "°C"}
